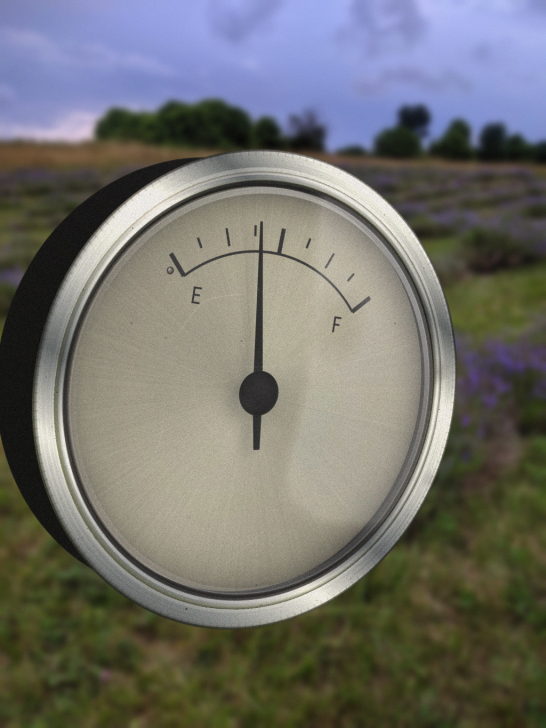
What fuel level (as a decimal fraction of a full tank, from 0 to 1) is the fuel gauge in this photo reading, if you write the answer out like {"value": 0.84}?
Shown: {"value": 0.375}
